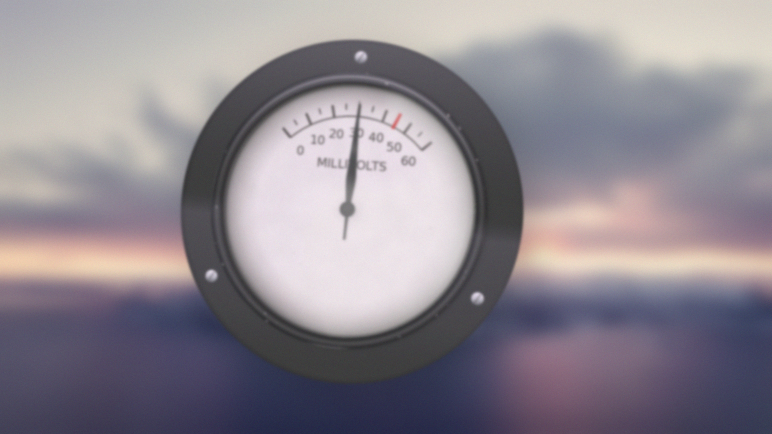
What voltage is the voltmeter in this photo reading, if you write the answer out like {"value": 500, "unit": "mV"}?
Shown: {"value": 30, "unit": "mV"}
